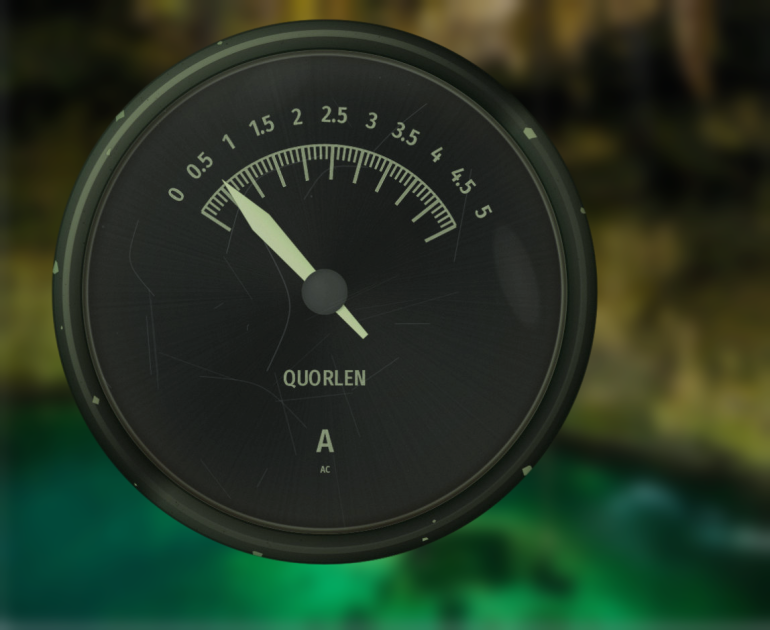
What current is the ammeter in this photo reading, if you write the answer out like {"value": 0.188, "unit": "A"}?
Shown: {"value": 0.6, "unit": "A"}
